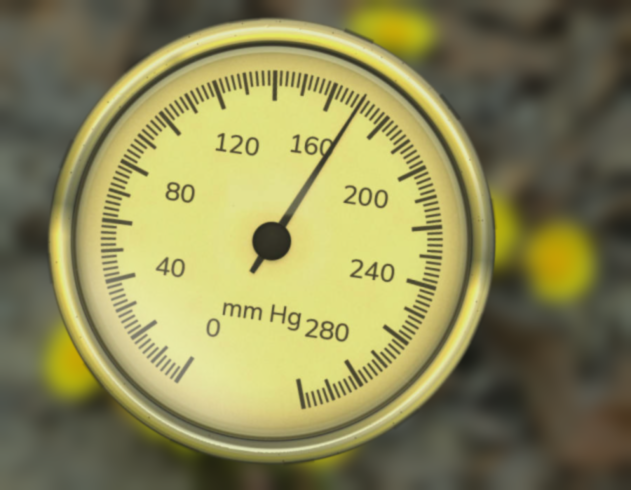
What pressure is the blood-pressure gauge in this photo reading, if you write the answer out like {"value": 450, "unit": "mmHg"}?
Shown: {"value": 170, "unit": "mmHg"}
